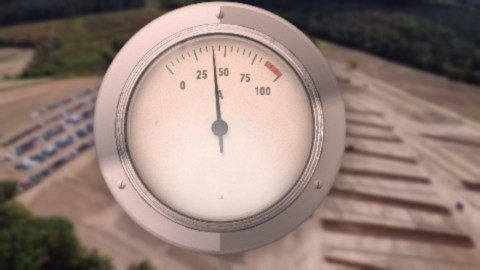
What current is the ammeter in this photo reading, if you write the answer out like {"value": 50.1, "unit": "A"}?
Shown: {"value": 40, "unit": "A"}
